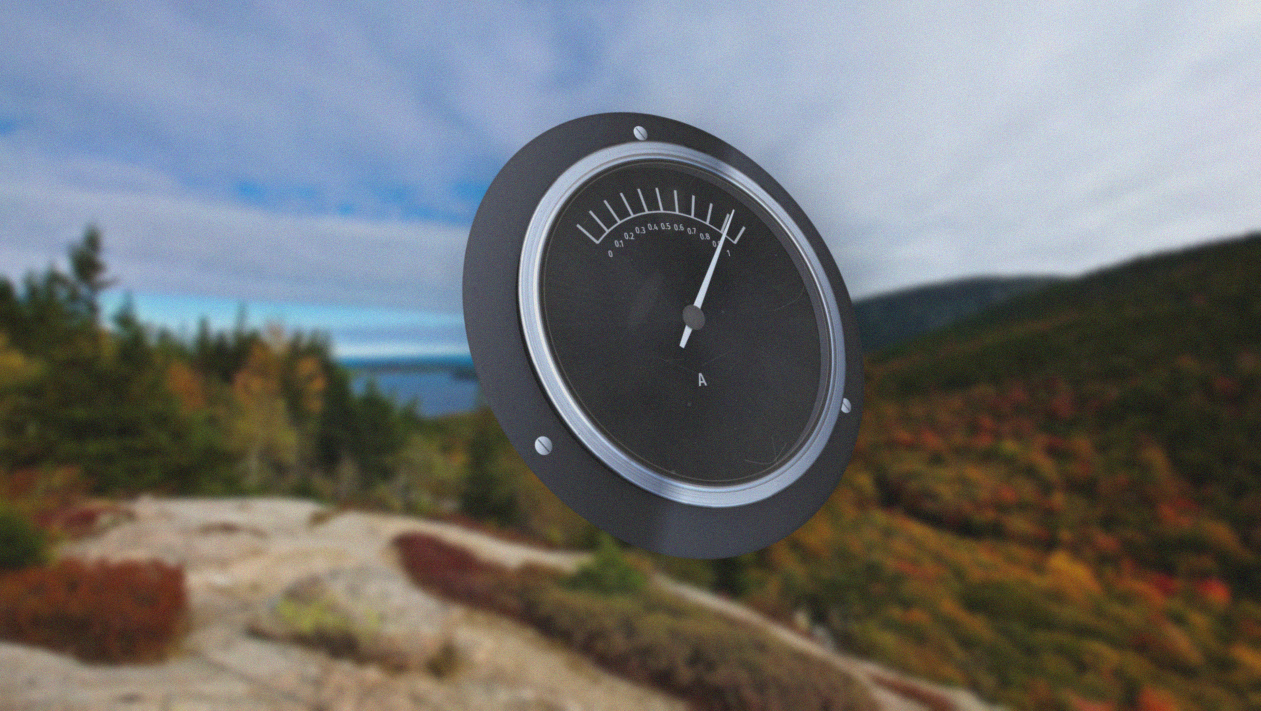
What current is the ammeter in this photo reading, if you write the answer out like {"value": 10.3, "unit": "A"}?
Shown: {"value": 0.9, "unit": "A"}
